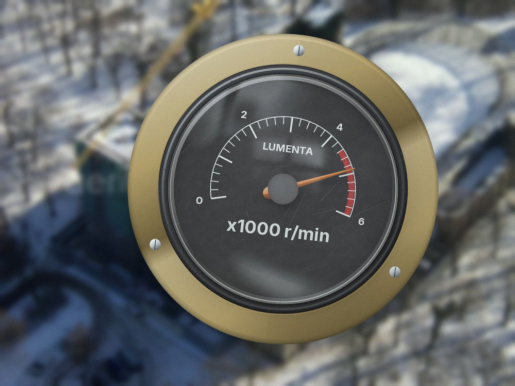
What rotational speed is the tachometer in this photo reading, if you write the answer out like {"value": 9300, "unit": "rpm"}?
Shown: {"value": 4900, "unit": "rpm"}
